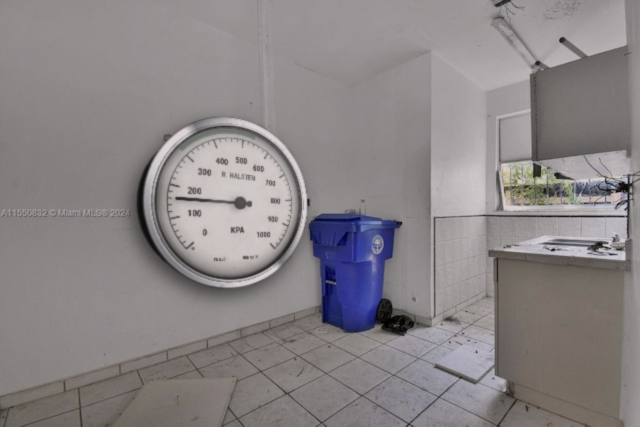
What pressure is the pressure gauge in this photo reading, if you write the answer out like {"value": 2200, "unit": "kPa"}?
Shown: {"value": 160, "unit": "kPa"}
